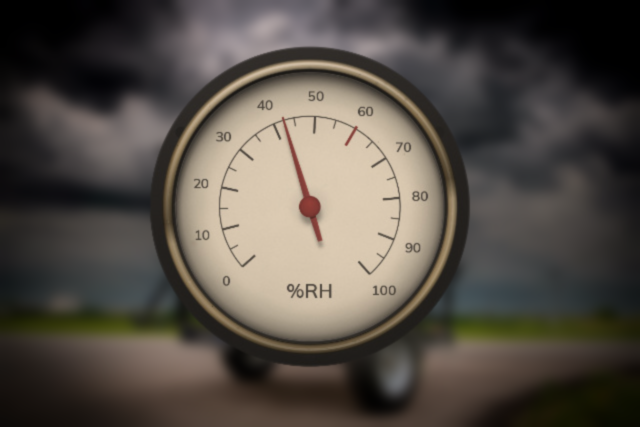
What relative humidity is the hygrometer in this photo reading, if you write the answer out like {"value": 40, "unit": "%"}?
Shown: {"value": 42.5, "unit": "%"}
